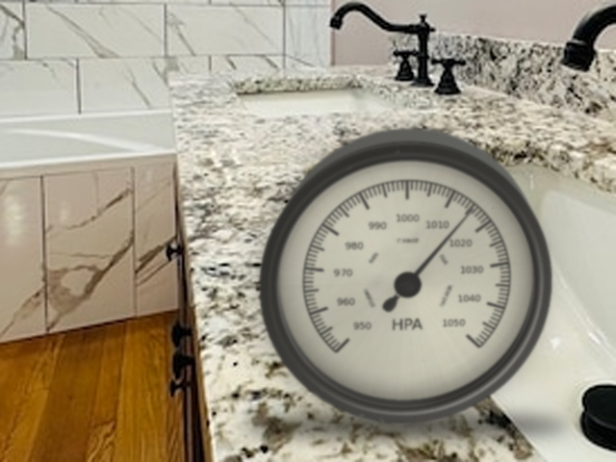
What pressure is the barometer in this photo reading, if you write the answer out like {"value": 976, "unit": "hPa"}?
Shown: {"value": 1015, "unit": "hPa"}
